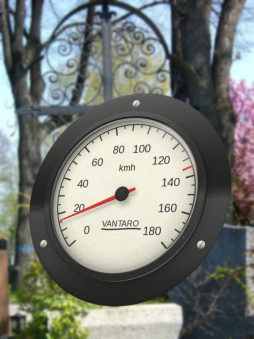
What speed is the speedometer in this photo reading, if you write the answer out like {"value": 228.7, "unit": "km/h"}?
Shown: {"value": 15, "unit": "km/h"}
